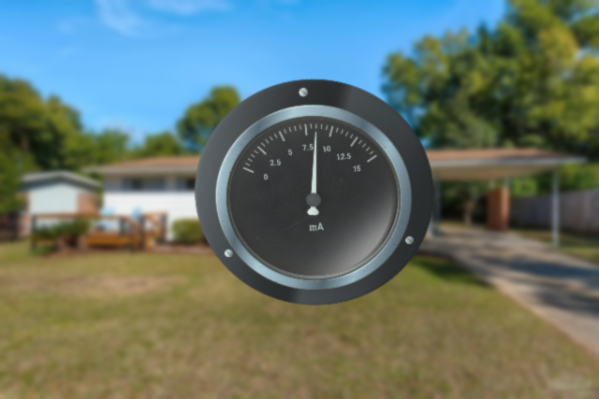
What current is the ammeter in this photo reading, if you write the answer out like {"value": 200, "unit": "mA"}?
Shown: {"value": 8.5, "unit": "mA"}
